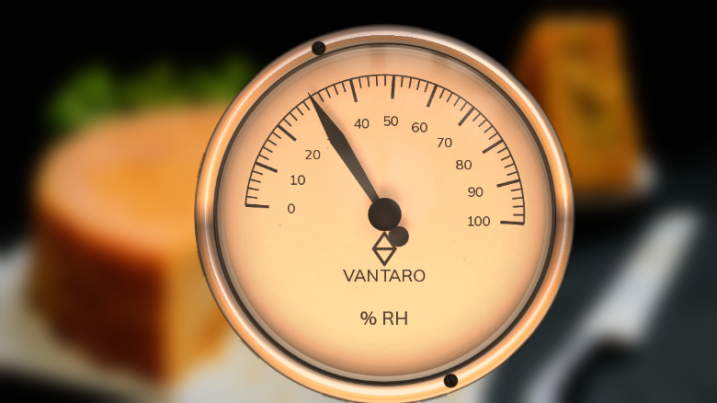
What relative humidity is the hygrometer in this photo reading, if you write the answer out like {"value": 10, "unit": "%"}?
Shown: {"value": 30, "unit": "%"}
